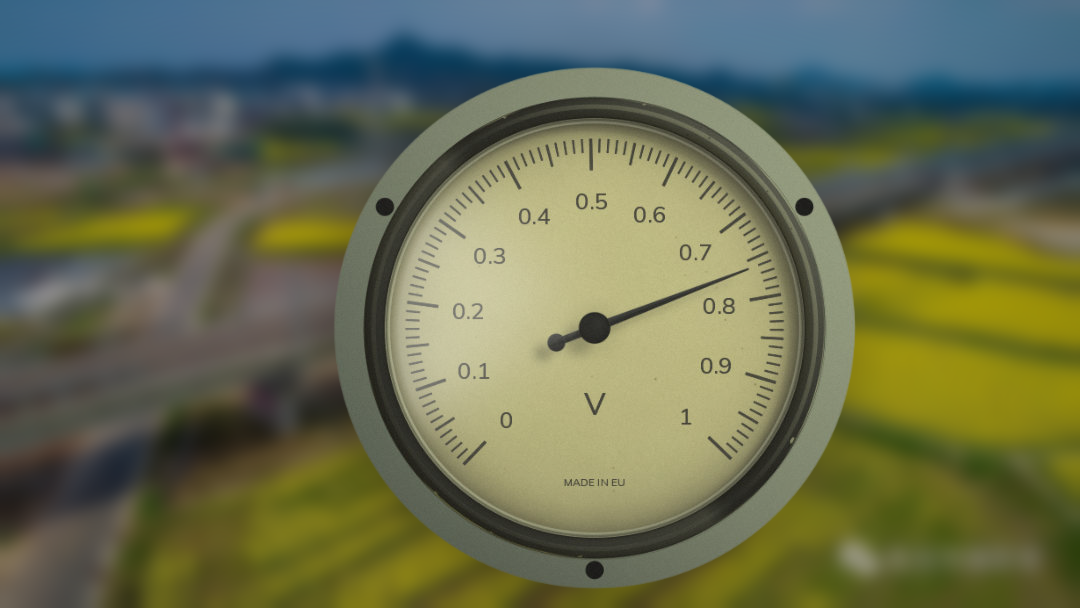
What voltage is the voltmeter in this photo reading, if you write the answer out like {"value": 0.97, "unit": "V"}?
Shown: {"value": 0.76, "unit": "V"}
